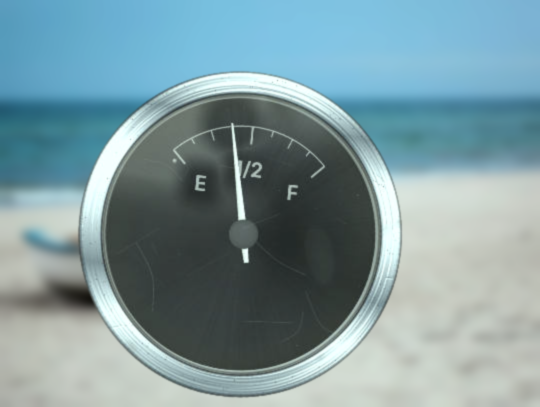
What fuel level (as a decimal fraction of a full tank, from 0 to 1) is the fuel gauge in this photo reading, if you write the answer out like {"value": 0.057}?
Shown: {"value": 0.375}
